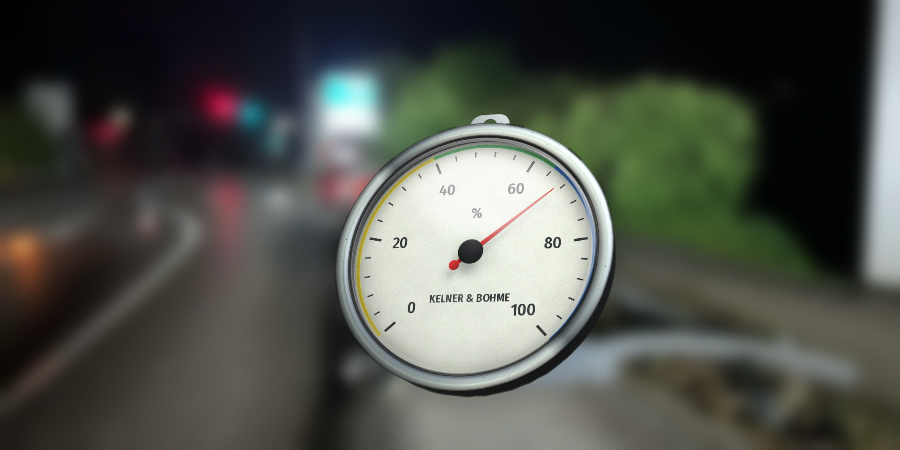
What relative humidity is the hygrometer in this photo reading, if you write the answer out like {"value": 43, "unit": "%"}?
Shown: {"value": 68, "unit": "%"}
